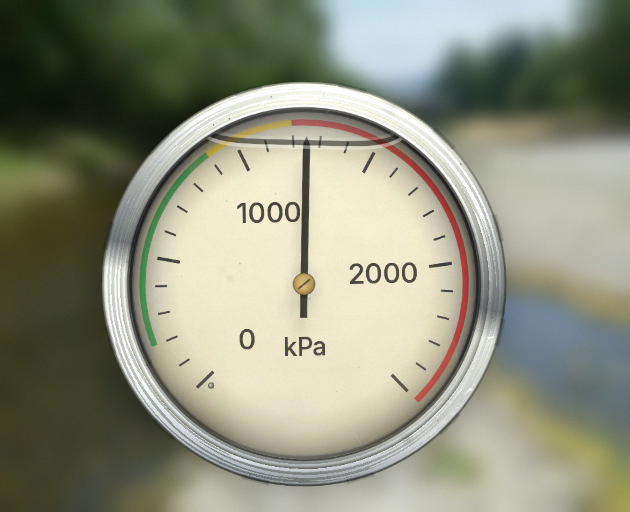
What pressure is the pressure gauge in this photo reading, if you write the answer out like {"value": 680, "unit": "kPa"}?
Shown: {"value": 1250, "unit": "kPa"}
